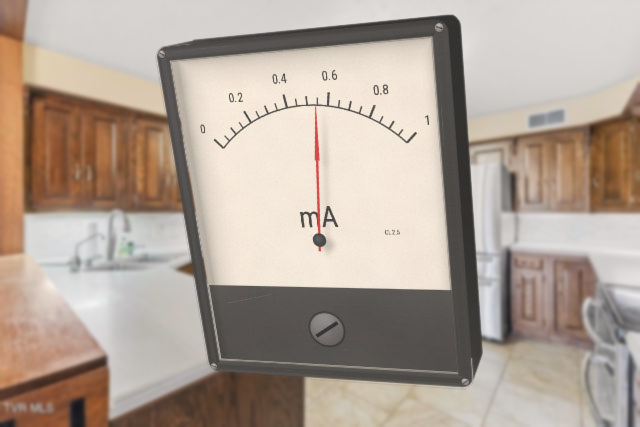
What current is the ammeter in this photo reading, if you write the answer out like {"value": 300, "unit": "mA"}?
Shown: {"value": 0.55, "unit": "mA"}
